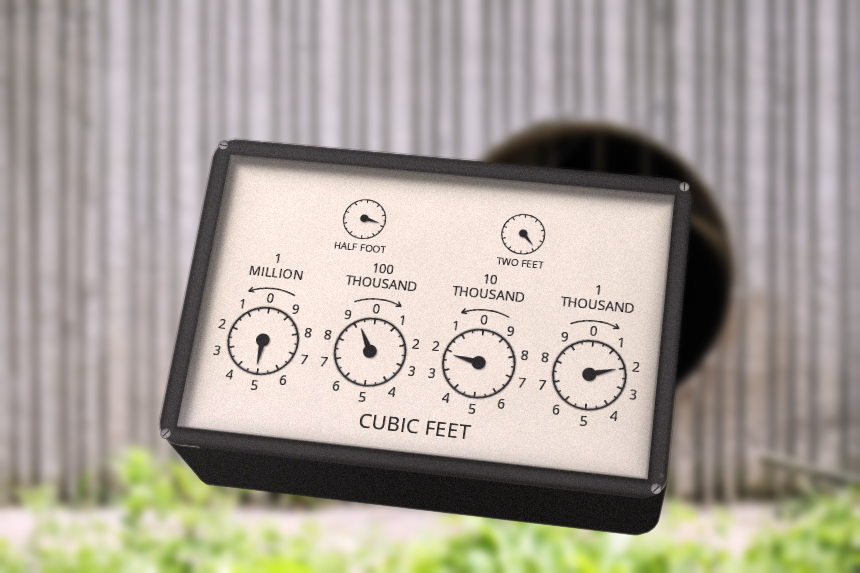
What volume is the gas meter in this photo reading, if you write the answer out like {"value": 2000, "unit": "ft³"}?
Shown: {"value": 492200, "unit": "ft³"}
